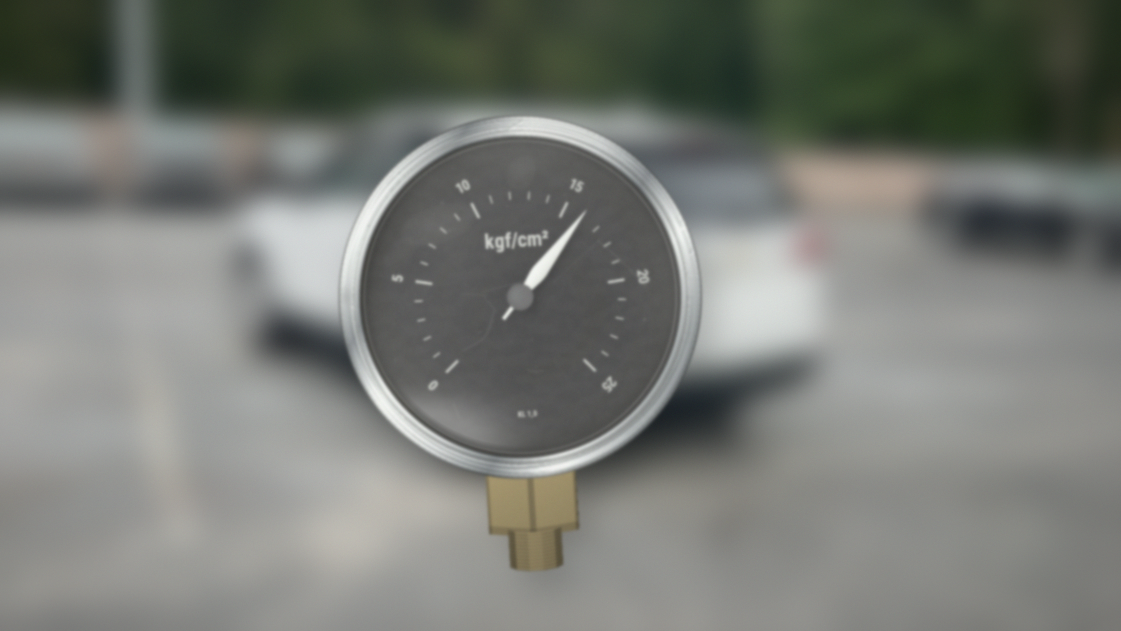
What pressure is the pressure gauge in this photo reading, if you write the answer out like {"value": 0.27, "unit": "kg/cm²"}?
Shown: {"value": 16, "unit": "kg/cm²"}
